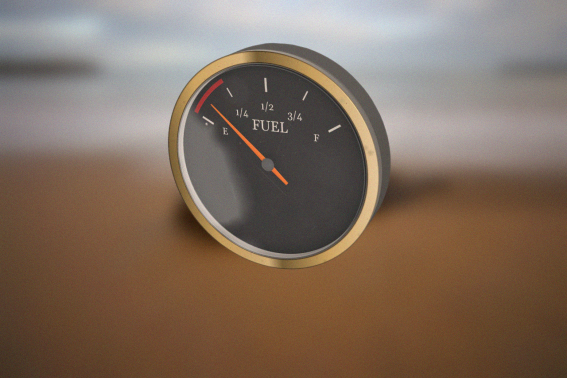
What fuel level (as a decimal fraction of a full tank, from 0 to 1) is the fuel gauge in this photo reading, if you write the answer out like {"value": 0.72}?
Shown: {"value": 0.125}
